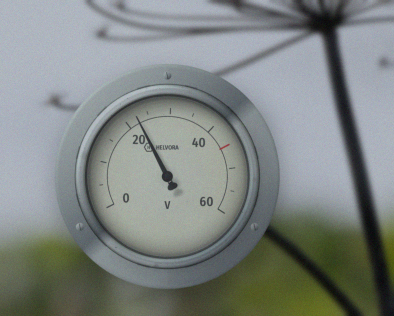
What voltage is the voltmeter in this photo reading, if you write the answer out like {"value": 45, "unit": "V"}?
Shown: {"value": 22.5, "unit": "V"}
